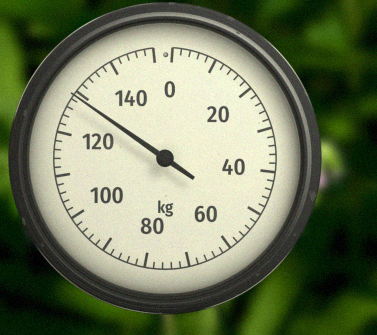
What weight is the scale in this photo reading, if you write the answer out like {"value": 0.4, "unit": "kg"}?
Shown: {"value": 129, "unit": "kg"}
